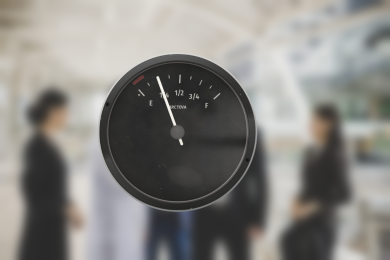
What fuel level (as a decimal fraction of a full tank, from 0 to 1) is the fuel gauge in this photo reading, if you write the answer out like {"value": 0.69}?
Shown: {"value": 0.25}
